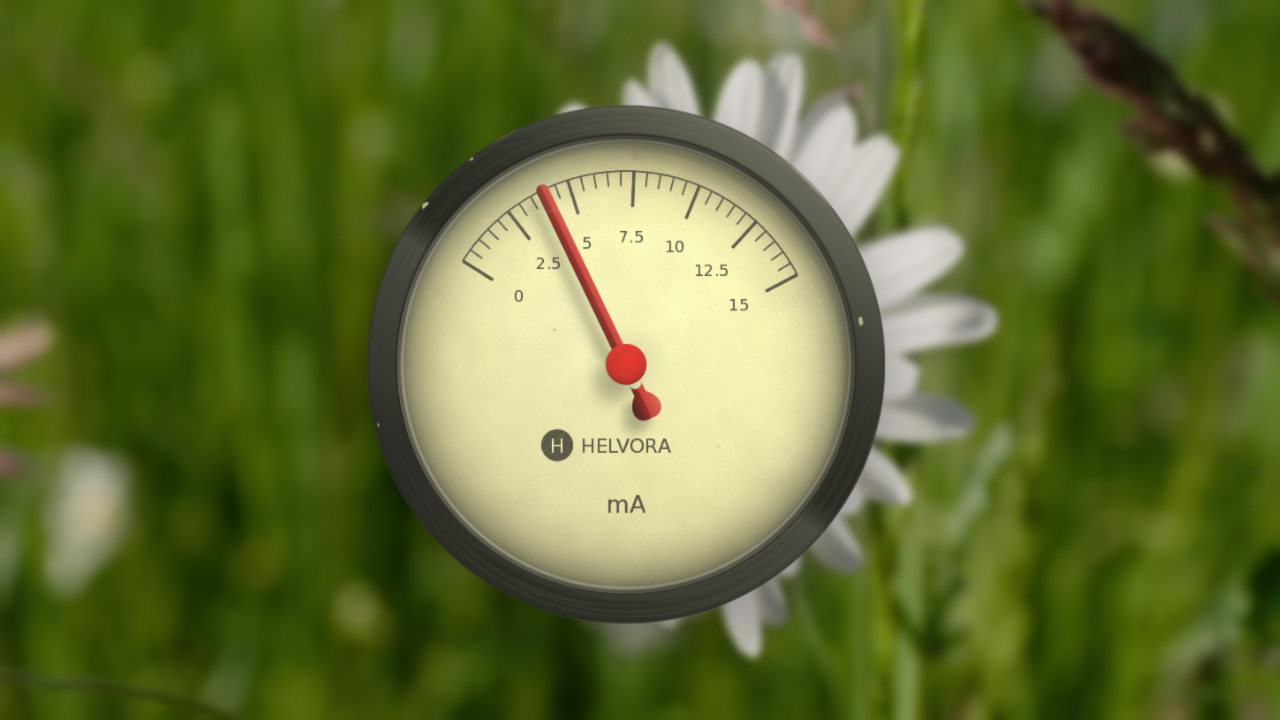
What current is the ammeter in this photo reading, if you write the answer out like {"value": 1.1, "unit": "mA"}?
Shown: {"value": 4, "unit": "mA"}
